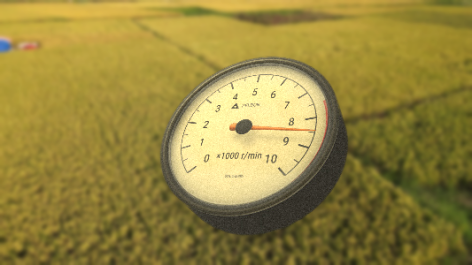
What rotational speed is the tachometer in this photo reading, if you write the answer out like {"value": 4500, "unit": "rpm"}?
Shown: {"value": 8500, "unit": "rpm"}
